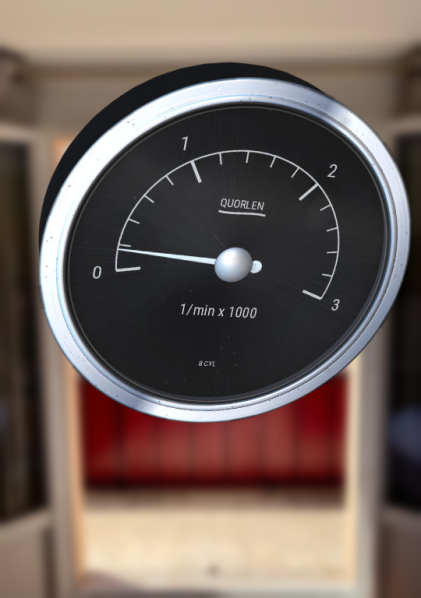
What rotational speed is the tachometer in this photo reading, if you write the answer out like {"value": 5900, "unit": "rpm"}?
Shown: {"value": 200, "unit": "rpm"}
